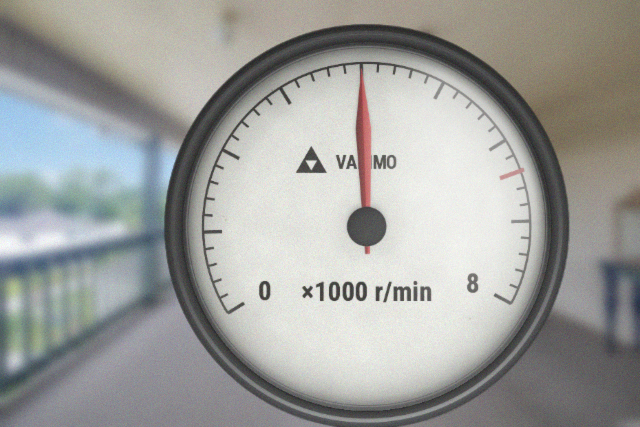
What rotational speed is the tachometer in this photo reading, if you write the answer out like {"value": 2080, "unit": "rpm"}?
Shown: {"value": 4000, "unit": "rpm"}
